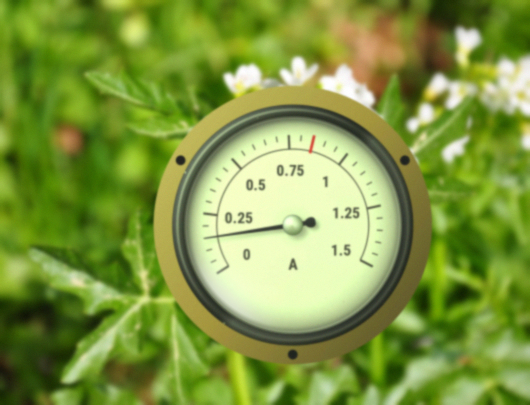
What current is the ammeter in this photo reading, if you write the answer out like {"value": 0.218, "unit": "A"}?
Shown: {"value": 0.15, "unit": "A"}
